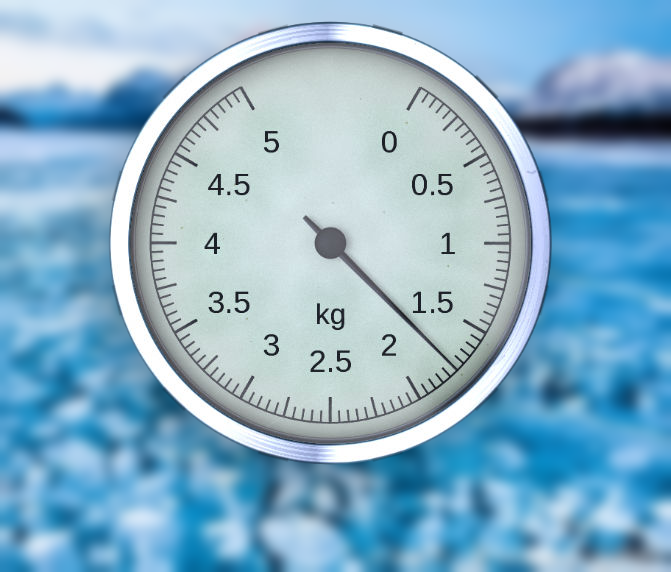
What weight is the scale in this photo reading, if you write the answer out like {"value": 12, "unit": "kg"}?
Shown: {"value": 1.75, "unit": "kg"}
